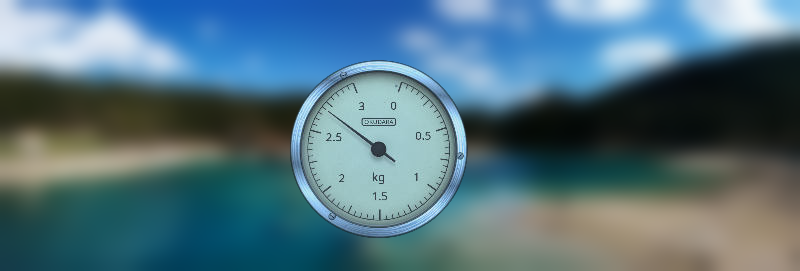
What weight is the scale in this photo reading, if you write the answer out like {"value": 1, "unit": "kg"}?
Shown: {"value": 2.7, "unit": "kg"}
